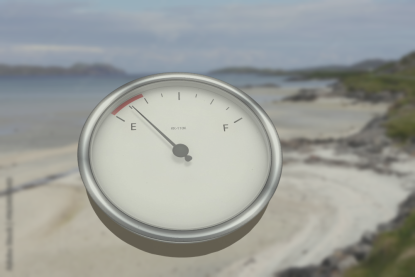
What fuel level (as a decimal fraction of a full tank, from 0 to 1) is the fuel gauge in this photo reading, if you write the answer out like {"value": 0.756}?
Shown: {"value": 0.125}
